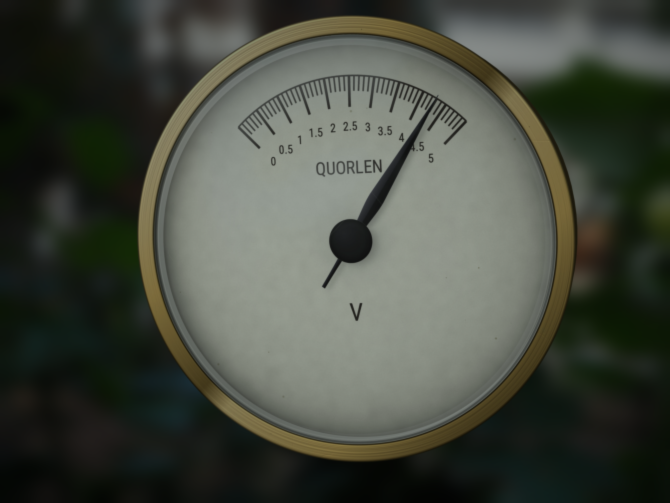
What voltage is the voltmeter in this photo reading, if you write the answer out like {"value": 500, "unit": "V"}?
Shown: {"value": 4.3, "unit": "V"}
